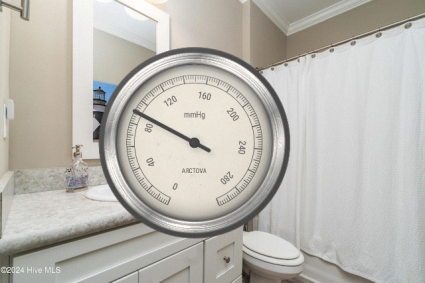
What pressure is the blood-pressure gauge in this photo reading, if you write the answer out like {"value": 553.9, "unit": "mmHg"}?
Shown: {"value": 90, "unit": "mmHg"}
